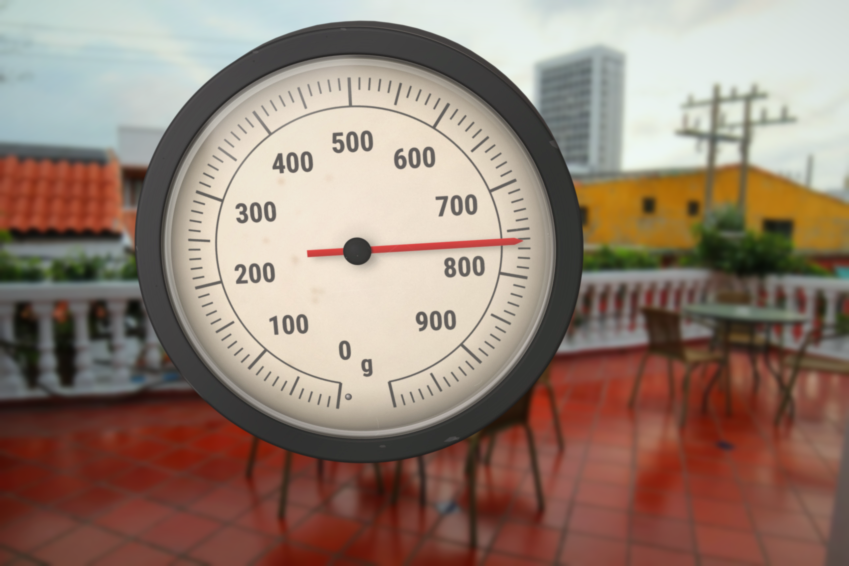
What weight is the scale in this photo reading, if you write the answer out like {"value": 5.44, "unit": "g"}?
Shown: {"value": 760, "unit": "g"}
